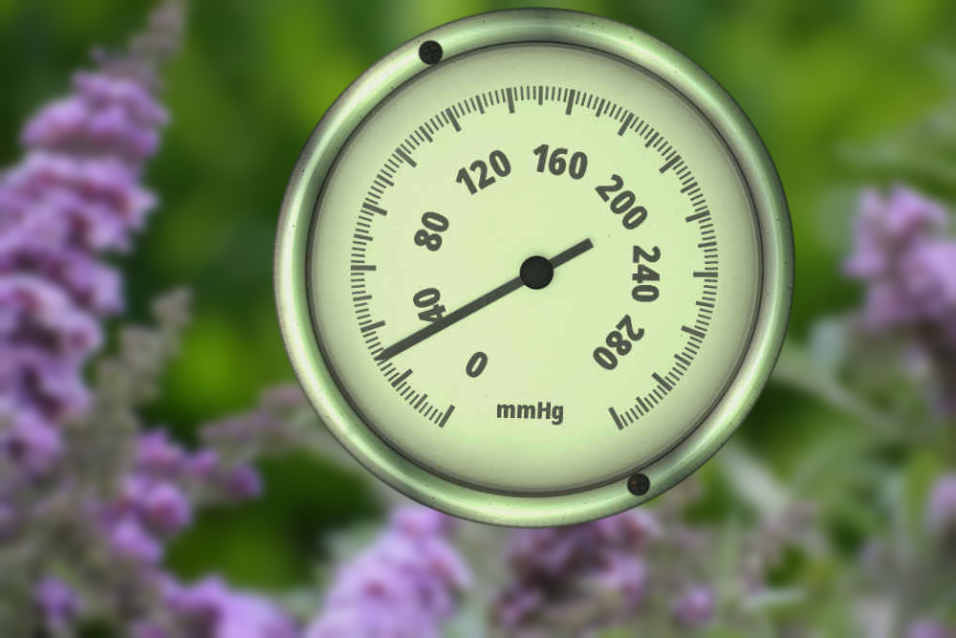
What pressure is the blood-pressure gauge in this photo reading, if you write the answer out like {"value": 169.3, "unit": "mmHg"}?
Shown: {"value": 30, "unit": "mmHg"}
